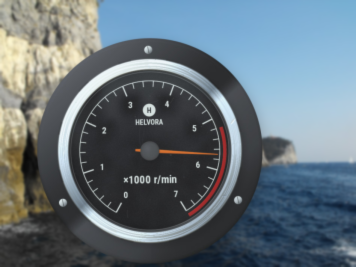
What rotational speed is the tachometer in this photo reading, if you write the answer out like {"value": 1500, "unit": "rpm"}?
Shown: {"value": 5700, "unit": "rpm"}
